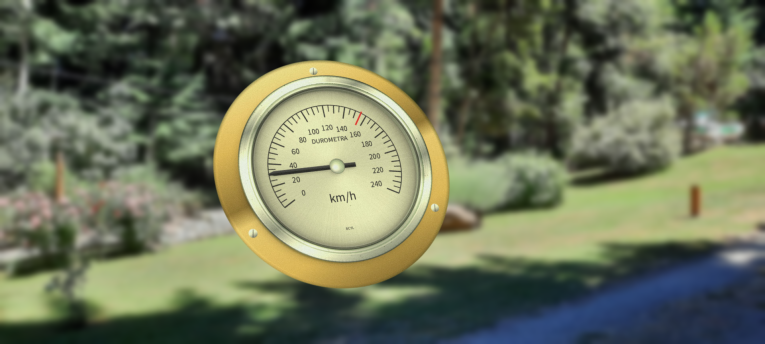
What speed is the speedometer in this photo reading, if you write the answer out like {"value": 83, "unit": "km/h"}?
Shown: {"value": 30, "unit": "km/h"}
